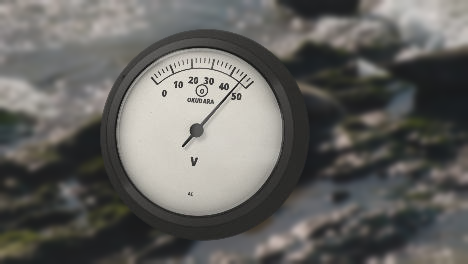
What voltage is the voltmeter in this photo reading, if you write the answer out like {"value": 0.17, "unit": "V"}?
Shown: {"value": 46, "unit": "V"}
